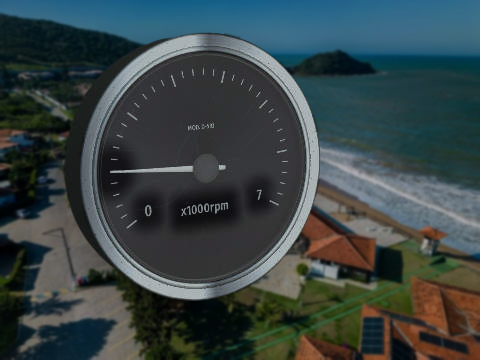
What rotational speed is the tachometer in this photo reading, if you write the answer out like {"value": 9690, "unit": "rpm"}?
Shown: {"value": 1000, "unit": "rpm"}
